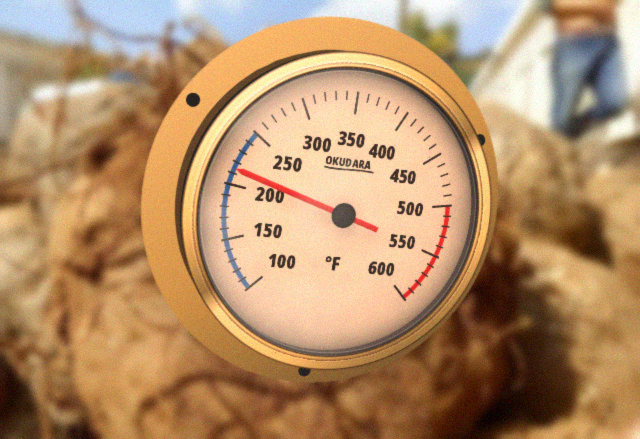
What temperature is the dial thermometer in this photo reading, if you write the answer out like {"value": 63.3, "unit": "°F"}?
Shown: {"value": 215, "unit": "°F"}
